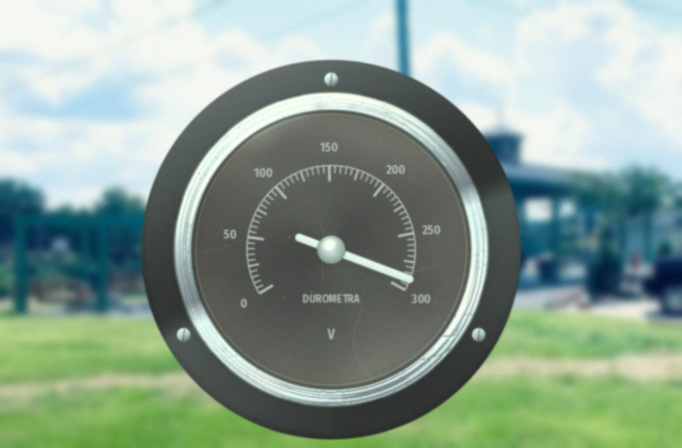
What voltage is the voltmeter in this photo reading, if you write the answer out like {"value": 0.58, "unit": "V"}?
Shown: {"value": 290, "unit": "V"}
